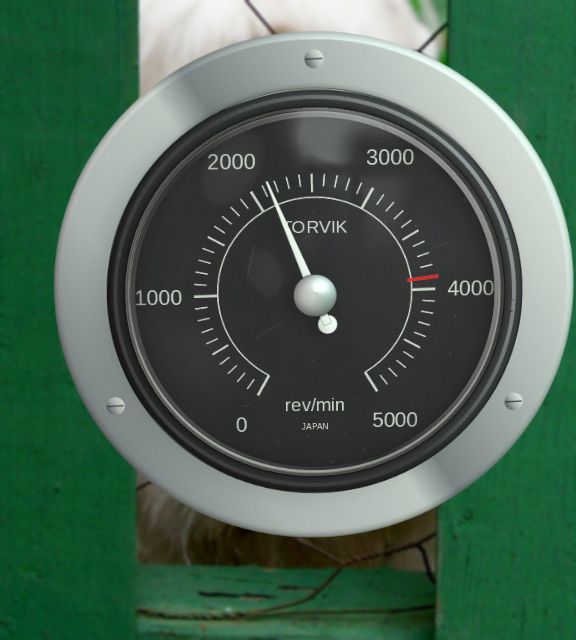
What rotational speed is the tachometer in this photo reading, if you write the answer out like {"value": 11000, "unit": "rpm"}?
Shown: {"value": 2150, "unit": "rpm"}
